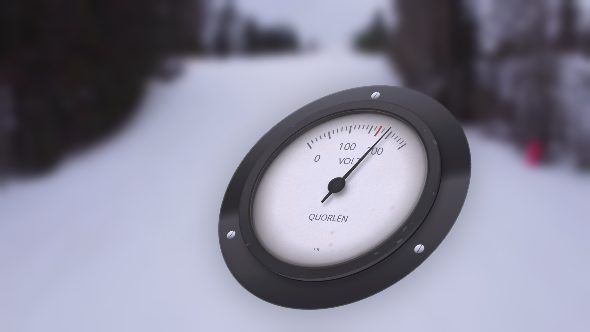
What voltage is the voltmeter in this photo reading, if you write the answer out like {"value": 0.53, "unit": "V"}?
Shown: {"value": 200, "unit": "V"}
